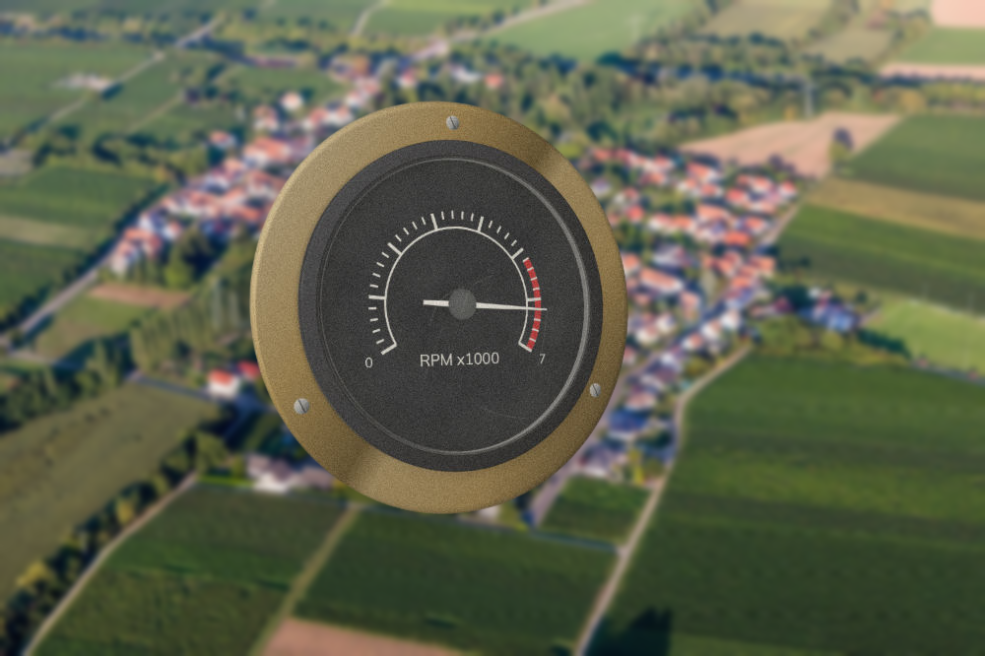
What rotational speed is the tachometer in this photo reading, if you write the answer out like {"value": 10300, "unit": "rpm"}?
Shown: {"value": 6200, "unit": "rpm"}
